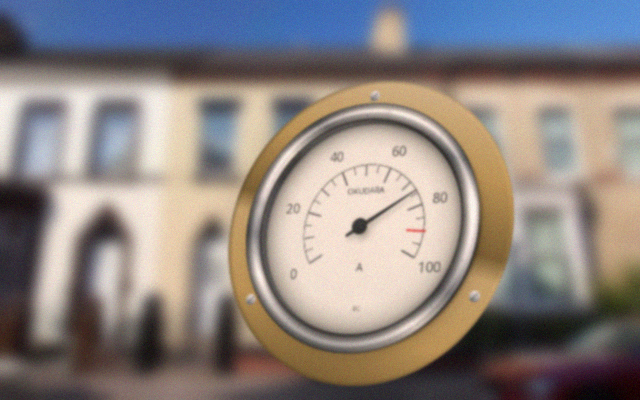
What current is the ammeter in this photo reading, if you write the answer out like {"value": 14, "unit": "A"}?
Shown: {"value": 75, "unit": "A"}
